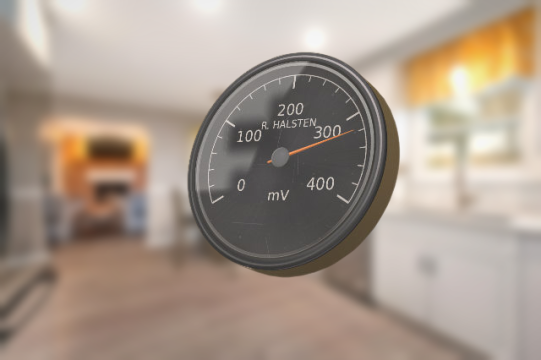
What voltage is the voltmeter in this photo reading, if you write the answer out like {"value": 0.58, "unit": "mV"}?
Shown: {"value": 320, "unit": "mV"}
